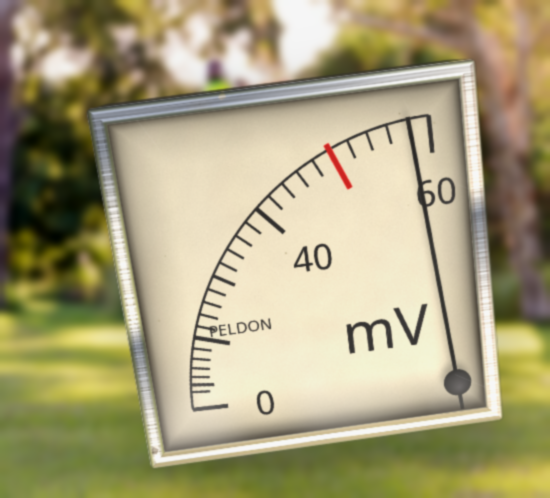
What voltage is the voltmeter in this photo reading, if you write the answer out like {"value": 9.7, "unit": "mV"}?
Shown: {"value": 58, "unit": "mV"}
